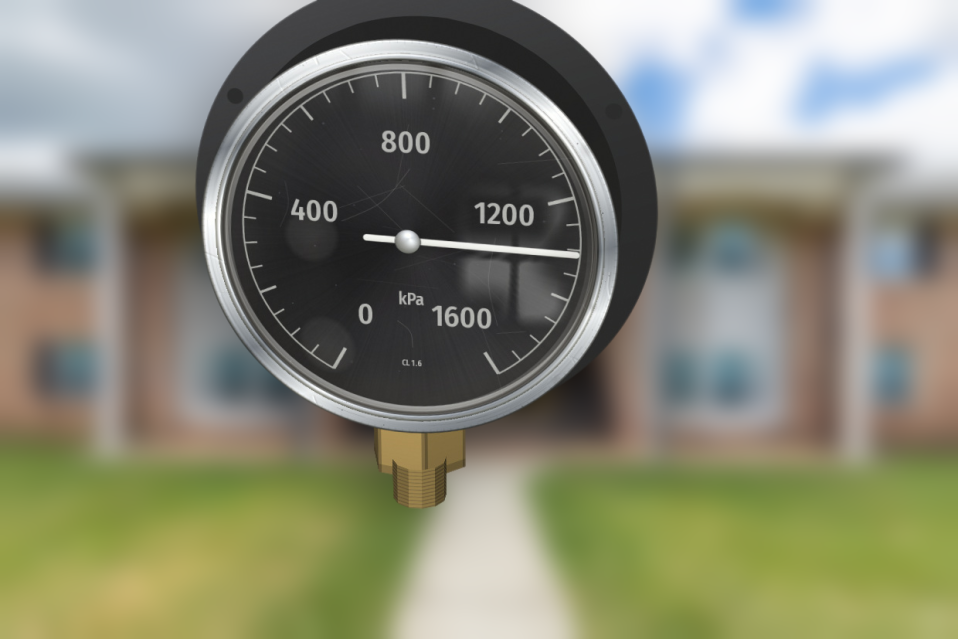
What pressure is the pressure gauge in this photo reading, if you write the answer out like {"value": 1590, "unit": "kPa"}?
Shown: {"value": 1300, "unit": "kPa"}
